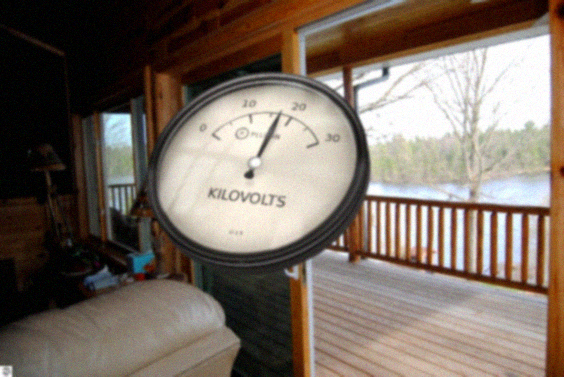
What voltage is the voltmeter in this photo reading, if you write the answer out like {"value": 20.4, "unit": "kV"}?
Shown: {"value": 17.5, "unit": "kV"}
